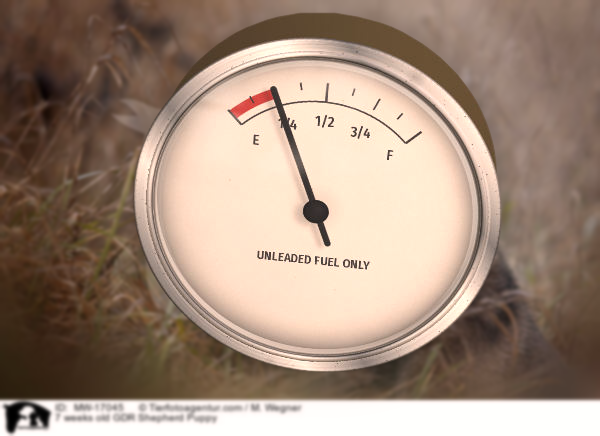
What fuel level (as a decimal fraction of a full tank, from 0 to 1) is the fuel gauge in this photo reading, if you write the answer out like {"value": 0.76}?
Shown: {"value": 0.25}
